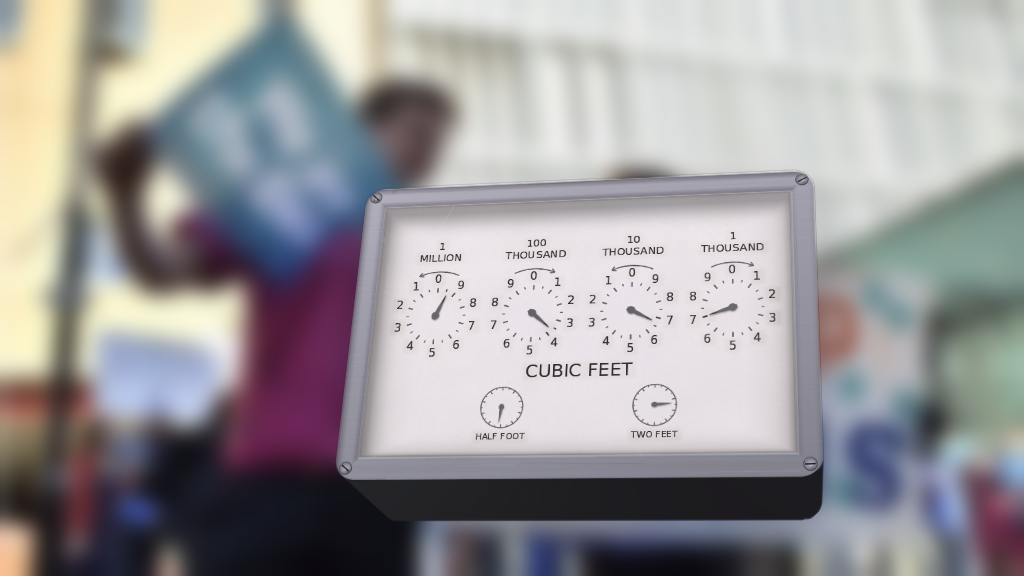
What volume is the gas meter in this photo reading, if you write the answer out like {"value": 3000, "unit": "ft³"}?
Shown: {"value": 936700, "unit": "ft³"}
